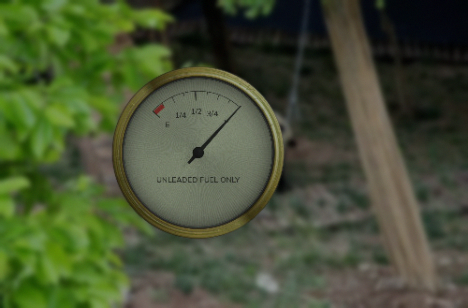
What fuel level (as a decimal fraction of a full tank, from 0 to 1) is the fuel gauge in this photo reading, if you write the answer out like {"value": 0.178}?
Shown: {"value": 1}
